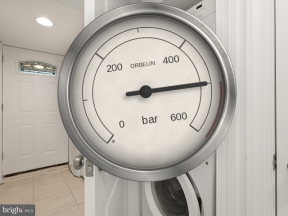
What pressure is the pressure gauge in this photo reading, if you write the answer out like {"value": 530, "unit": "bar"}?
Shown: {"value": 500, "unit": "bar"}
